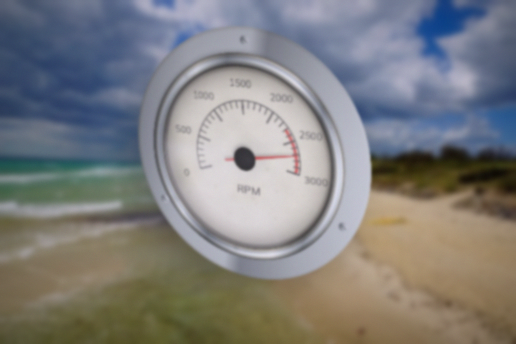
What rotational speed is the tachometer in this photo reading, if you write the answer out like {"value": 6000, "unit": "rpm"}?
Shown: {"value": 2700, "unit": "rpm"}
